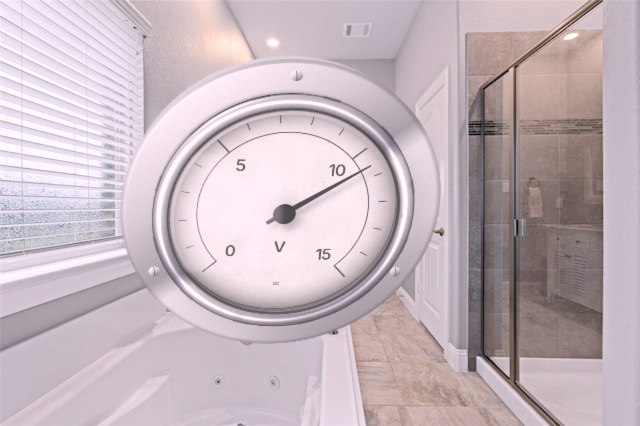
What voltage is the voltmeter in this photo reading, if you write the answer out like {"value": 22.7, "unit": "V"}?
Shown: {"value": 10.5, "unit": "V"}
